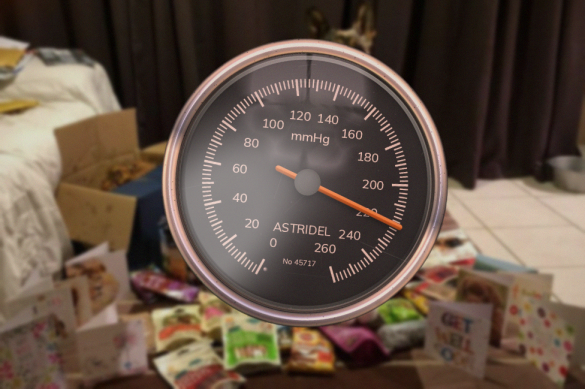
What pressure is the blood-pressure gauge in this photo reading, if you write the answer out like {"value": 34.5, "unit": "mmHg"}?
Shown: {"value": 220, "unit": "mmHg"}
